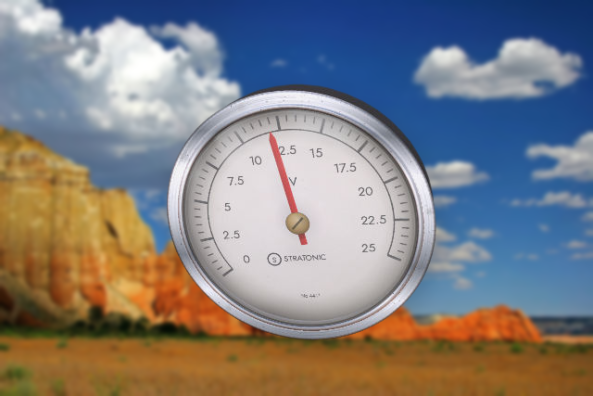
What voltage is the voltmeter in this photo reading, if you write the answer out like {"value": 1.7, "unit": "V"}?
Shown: {"value": 12, "unit": "V"}
